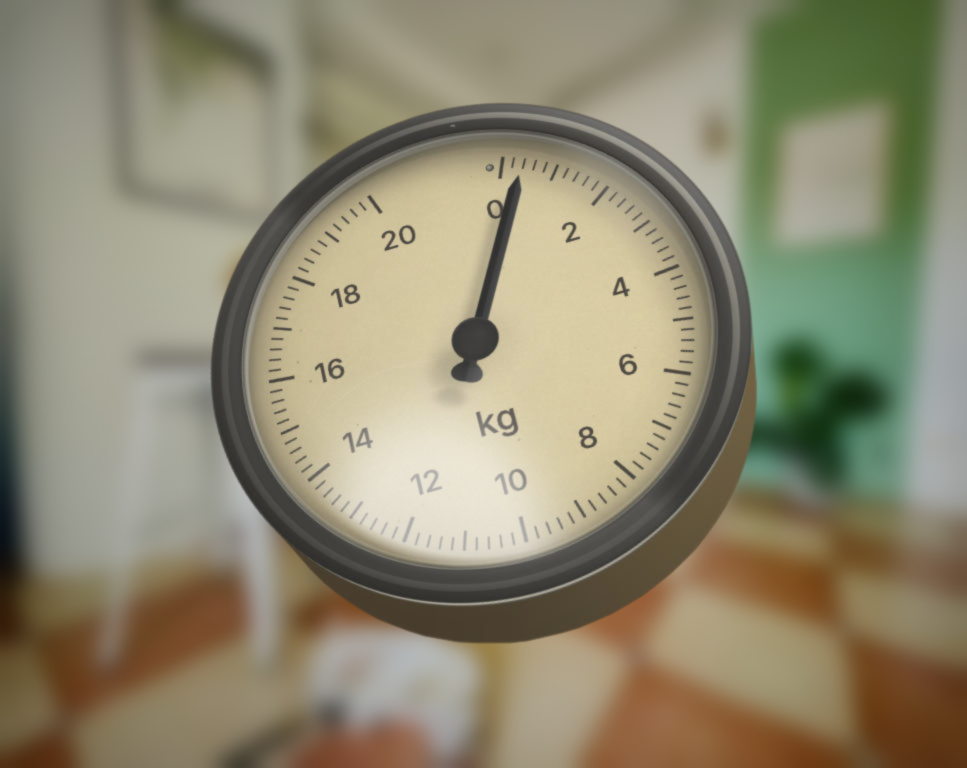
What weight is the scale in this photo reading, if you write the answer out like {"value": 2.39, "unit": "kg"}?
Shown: {"value": 0.4, "unit": "kg"}
